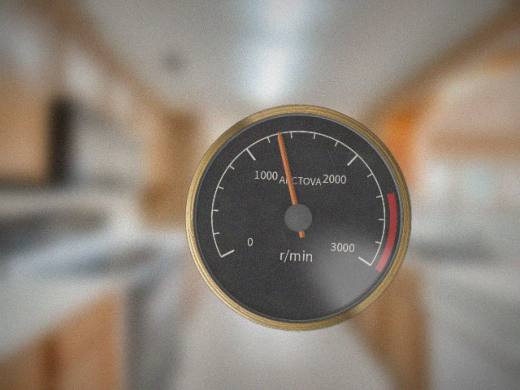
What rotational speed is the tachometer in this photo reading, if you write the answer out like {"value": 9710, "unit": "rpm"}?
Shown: {"value": 1300, "unit": "rpm"}
